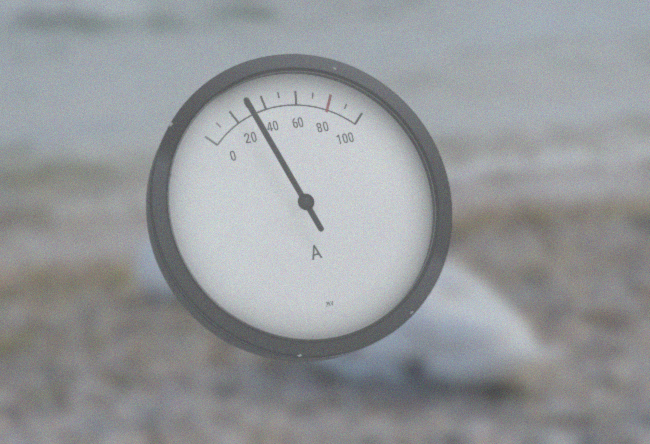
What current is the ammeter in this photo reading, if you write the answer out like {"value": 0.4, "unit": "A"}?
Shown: {"value": 30, "unit": "A"}
